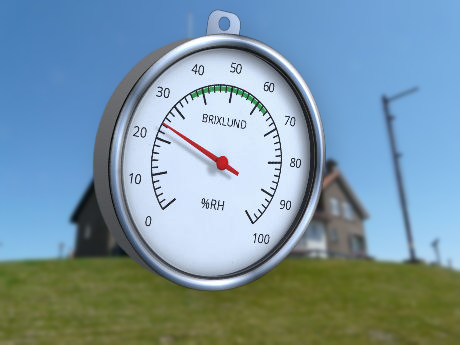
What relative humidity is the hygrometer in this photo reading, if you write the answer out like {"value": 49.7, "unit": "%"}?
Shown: {"value": 24, "unit": "%"}
